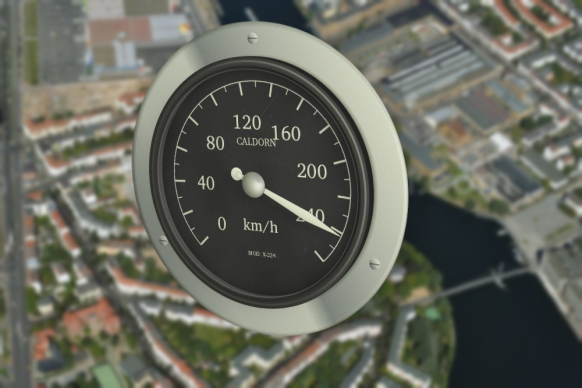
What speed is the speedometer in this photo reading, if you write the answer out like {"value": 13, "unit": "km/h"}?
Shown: {"value": 240, "unit": "km/h"}
